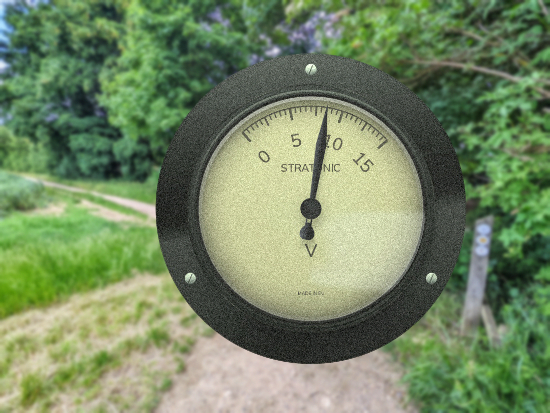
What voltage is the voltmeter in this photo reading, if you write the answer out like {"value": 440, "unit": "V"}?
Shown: {"value": 8.5, "unit": "V"}
